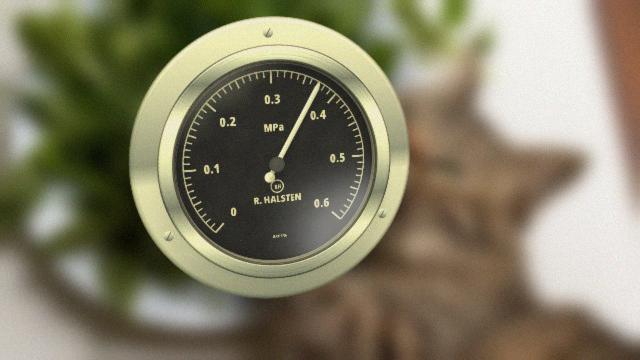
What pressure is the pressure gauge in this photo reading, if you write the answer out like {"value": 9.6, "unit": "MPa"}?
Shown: {"value": 0.37, "unit": "MPa"}
